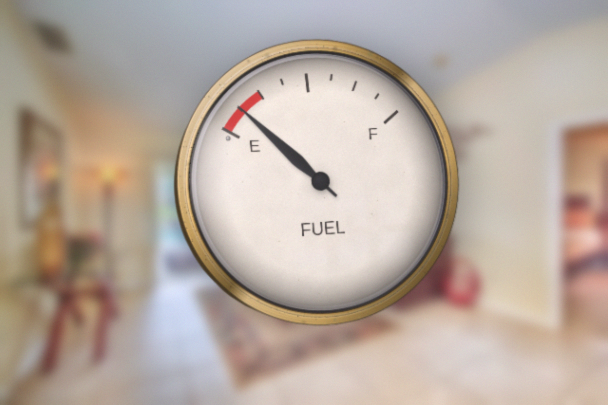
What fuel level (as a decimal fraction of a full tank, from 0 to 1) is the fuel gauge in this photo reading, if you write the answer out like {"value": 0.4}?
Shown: {"value": 0.125}
